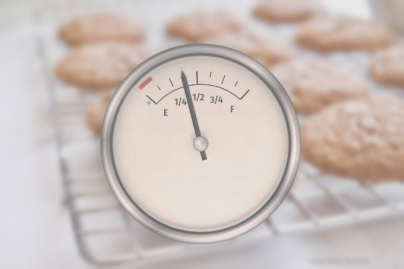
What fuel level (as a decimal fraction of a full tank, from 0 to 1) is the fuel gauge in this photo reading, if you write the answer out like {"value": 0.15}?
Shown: {"value": 0.375}
